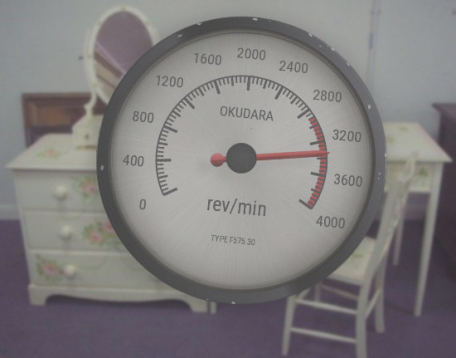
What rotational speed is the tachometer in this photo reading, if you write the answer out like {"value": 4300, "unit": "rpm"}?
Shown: {"value": 3350, "unit": "rpm"}
